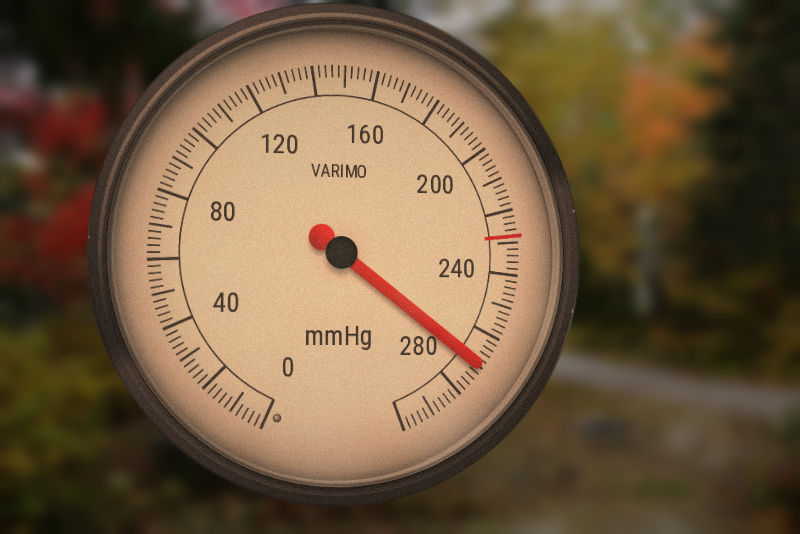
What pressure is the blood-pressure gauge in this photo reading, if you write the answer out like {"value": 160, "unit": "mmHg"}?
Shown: {"value": 270, "unit": "mmHg"}
